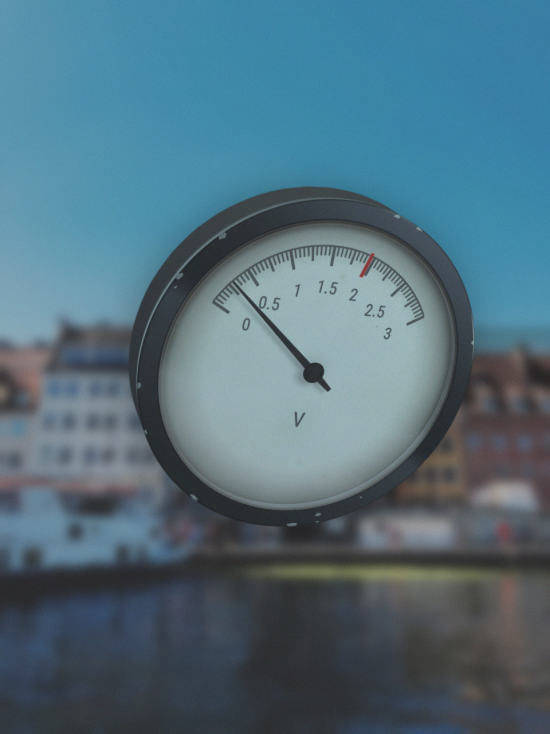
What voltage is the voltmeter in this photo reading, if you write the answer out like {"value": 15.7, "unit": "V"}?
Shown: {"value": 0.3, "unit": "V"}
